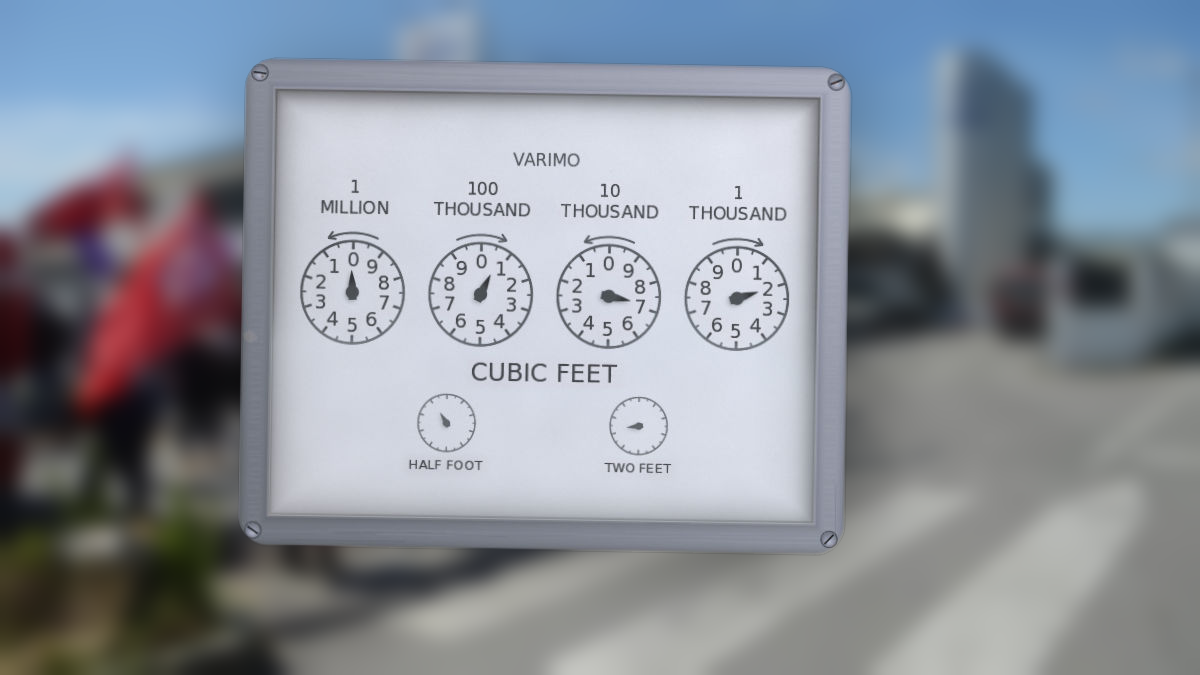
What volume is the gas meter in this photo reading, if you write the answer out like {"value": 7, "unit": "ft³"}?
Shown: {"value": 7200, "unit": "ft³"}
